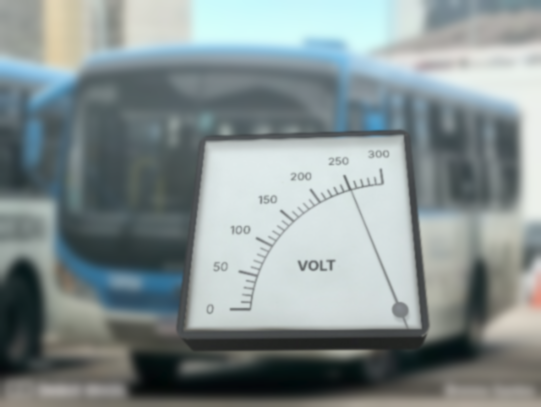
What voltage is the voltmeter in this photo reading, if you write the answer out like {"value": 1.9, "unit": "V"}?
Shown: {"value": 250, "unit": "V"}
